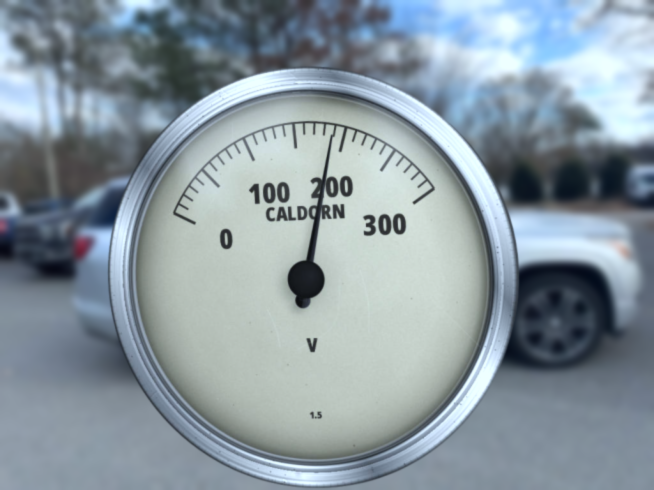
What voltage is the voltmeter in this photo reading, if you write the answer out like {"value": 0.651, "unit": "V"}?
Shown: {"value": 190, "unit": "V"}
